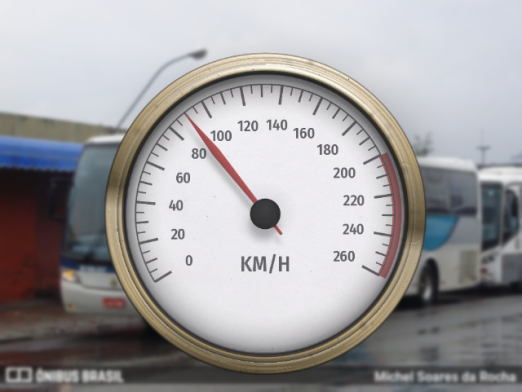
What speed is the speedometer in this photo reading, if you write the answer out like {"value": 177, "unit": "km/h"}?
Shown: {"value": 90, "unit": "km/h"}
